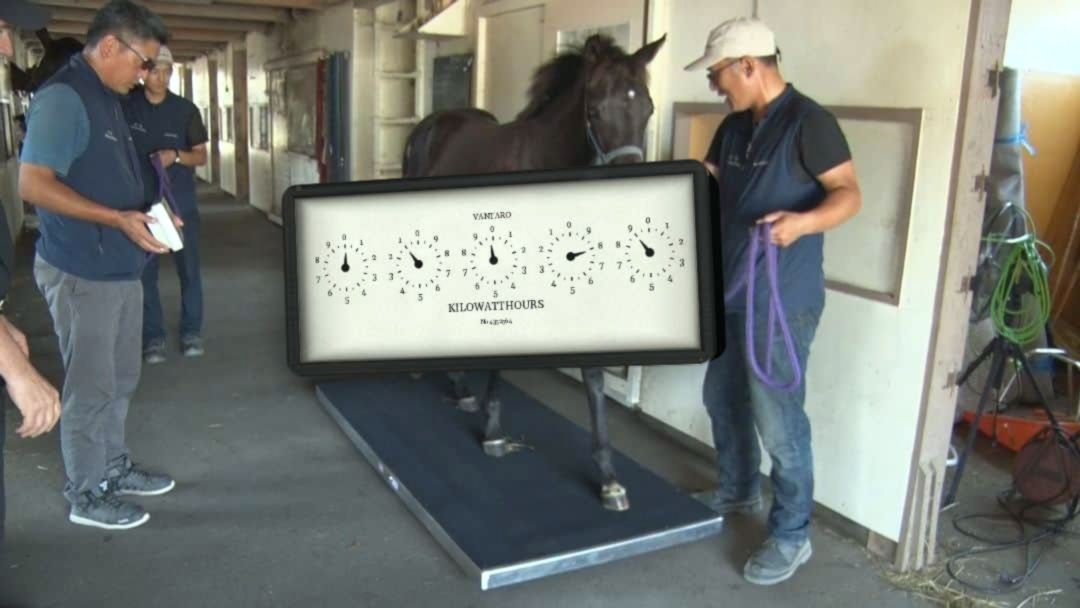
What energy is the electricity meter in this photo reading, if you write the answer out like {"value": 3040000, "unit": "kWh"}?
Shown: {"value": 979, "unit": "kWh"}
